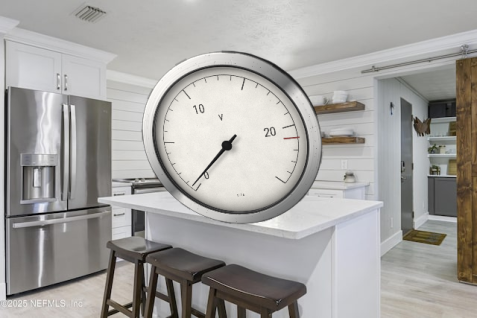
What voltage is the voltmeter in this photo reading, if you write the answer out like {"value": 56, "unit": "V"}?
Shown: {"value": 0.5, "unit": "V"}
